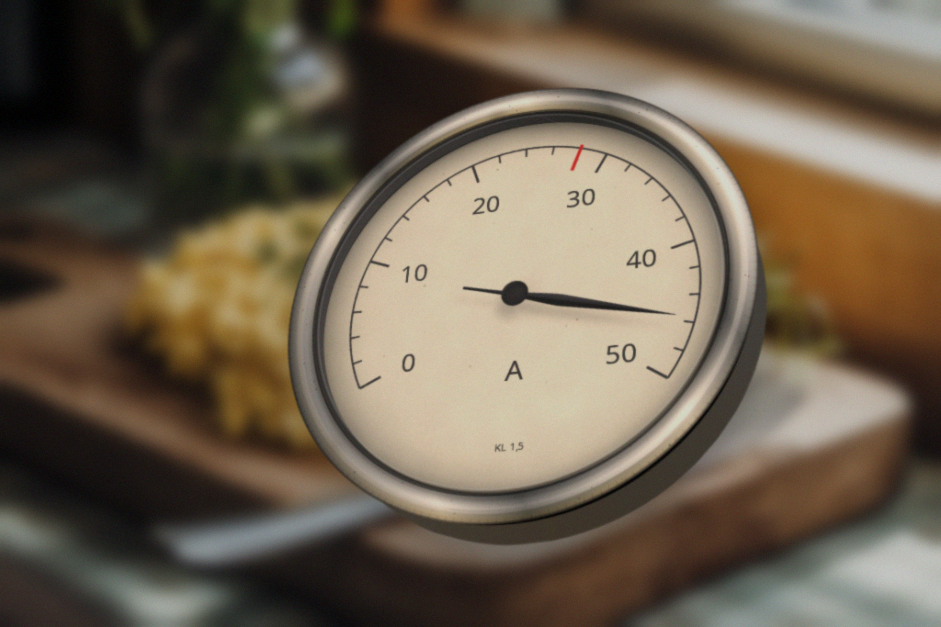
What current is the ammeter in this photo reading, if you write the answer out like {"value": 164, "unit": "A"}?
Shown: {"value": 46, "unit": "A"}
